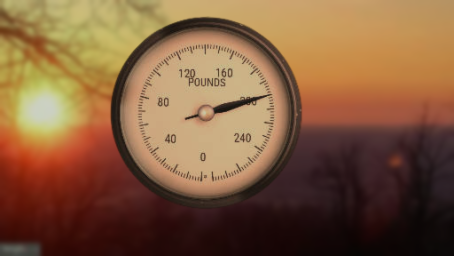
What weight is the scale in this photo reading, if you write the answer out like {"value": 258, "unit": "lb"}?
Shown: {"value": 200, "unit": "lb"}
